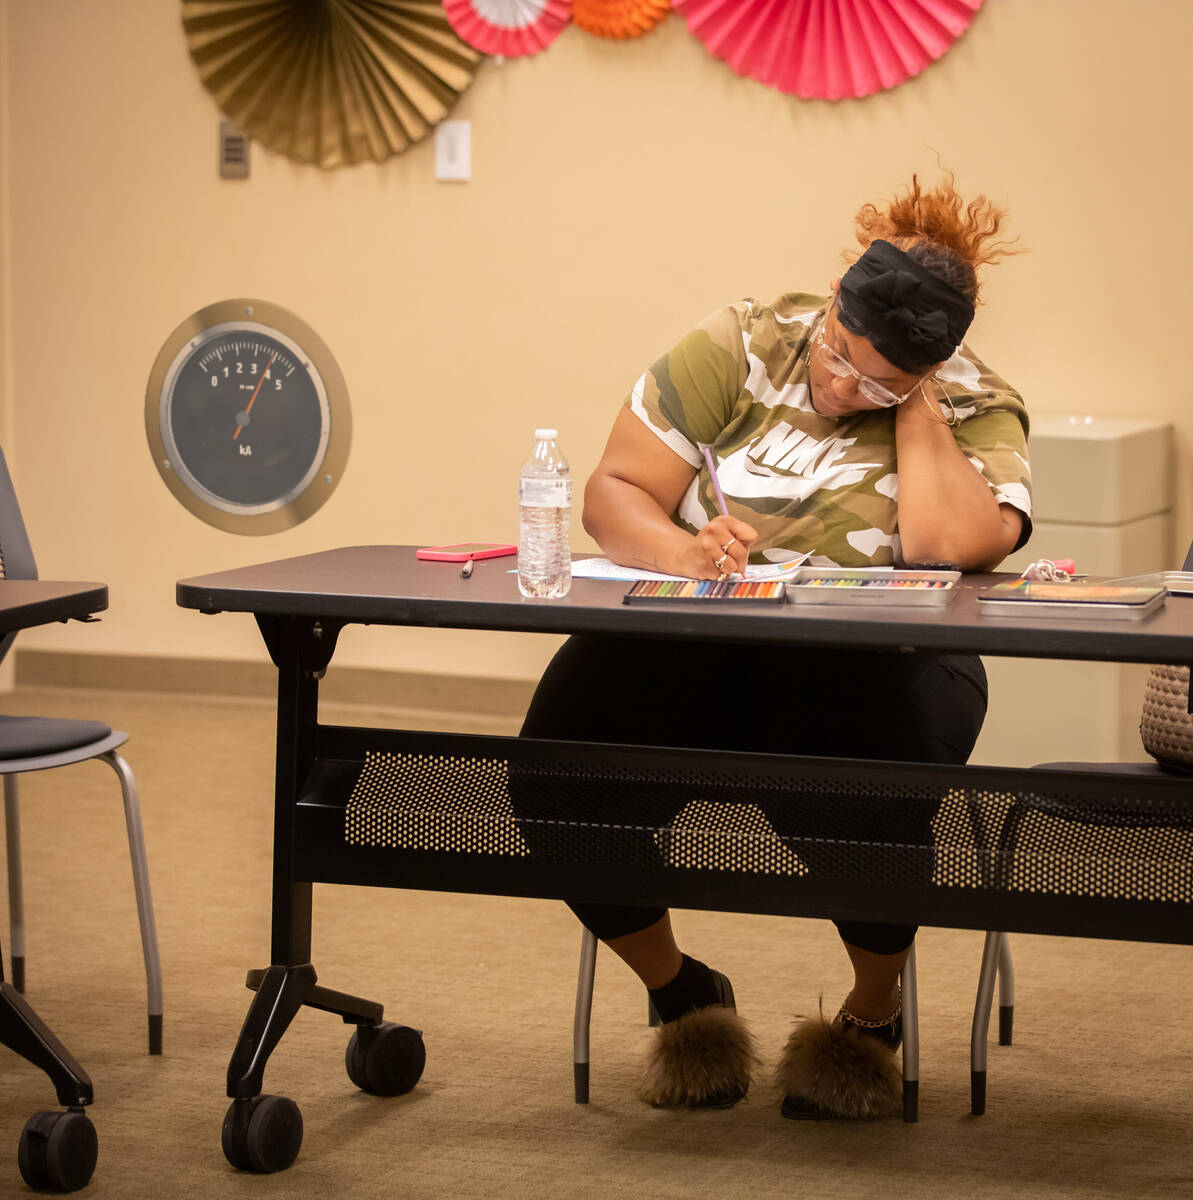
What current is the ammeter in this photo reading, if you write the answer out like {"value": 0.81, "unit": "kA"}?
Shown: {"value": 4, "unit": "kA"}
